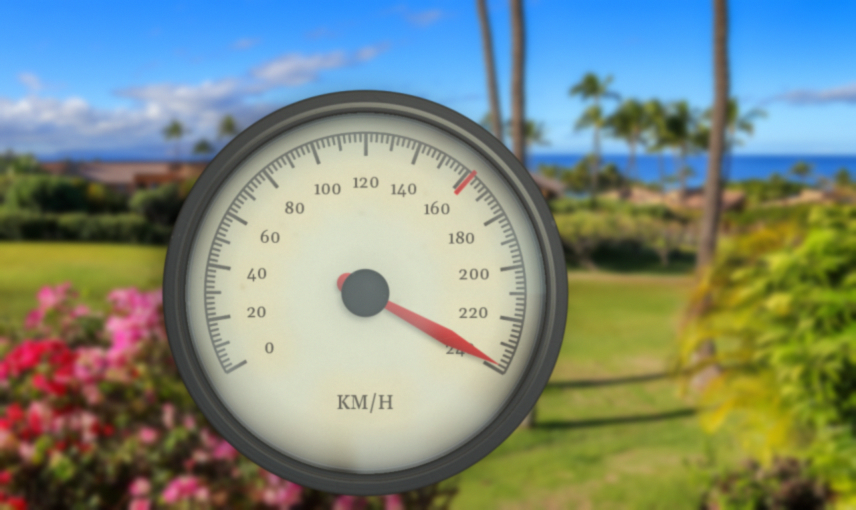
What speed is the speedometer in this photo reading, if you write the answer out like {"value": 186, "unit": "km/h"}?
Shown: {"value": 238, "unit": "km/h"}
